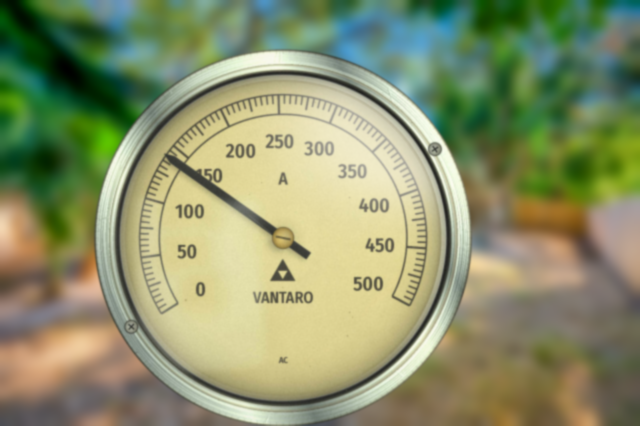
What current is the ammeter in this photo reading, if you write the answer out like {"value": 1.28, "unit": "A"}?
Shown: {"value": 140, "unit": "A"}
